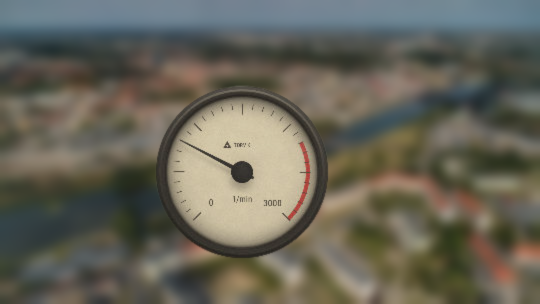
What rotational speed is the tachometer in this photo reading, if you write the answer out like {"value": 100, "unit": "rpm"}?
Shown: {"value": 800, "unit": "rpm"}
